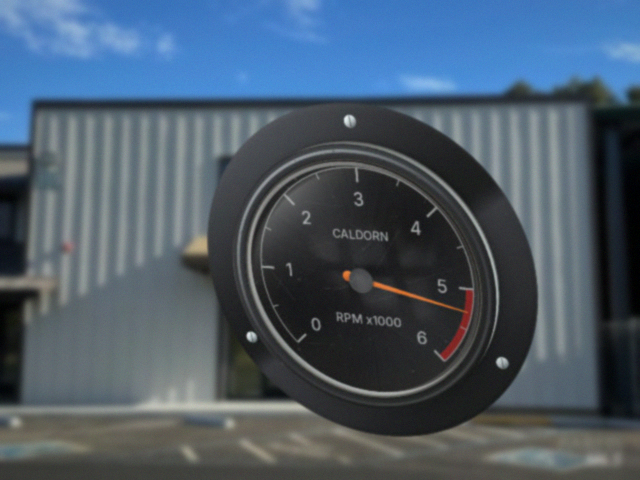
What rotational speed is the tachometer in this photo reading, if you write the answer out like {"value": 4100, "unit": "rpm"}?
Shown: {"value": 5250, "unit": "rpm"}
